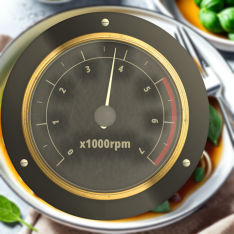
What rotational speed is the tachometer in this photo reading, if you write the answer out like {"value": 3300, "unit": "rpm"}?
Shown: {"value": 3750, "unit": "rpm"}
